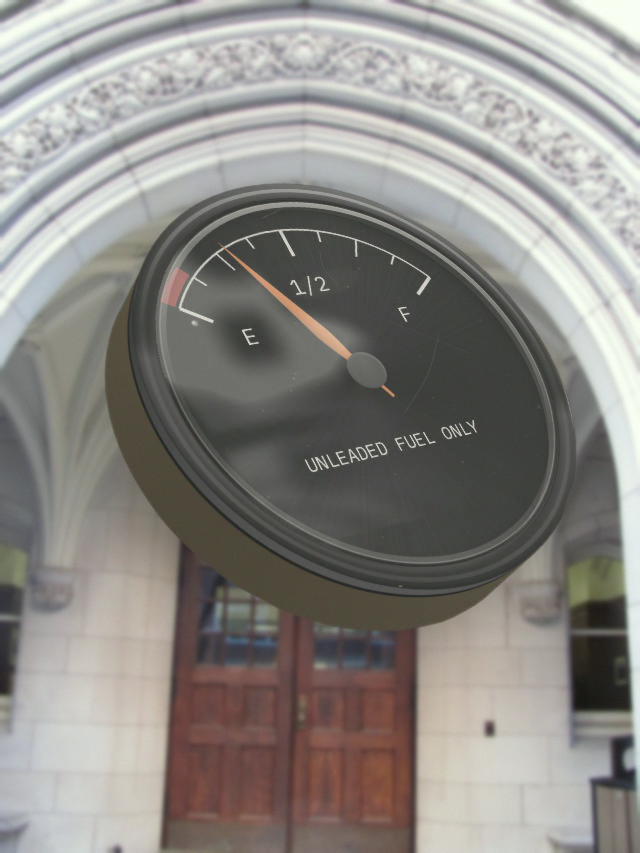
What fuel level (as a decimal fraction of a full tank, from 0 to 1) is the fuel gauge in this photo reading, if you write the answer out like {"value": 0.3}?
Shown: {"value": 0.25}
